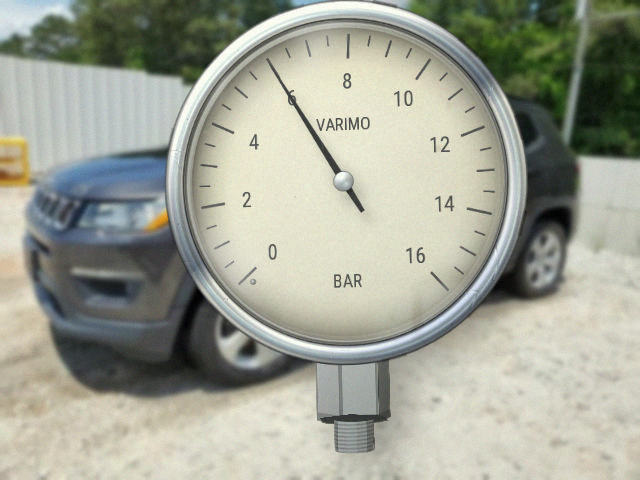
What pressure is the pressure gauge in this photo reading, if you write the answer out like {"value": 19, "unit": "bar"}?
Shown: {"value": 6, "unit": "bar"}
